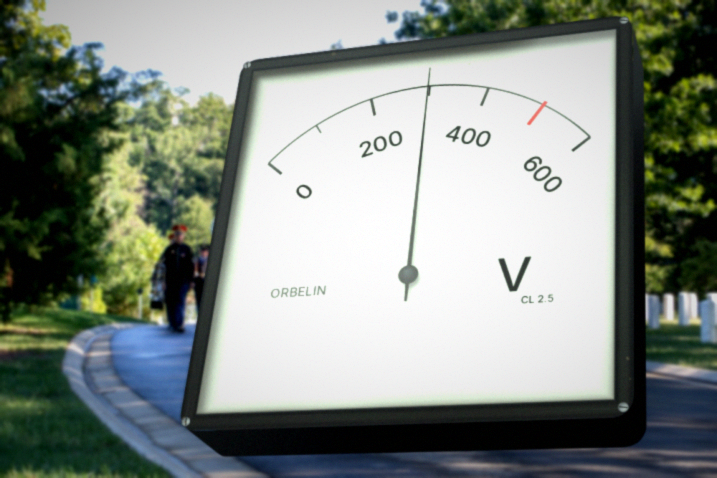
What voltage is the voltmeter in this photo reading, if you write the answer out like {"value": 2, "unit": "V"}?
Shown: {"value": 300, "unit": "V"}
